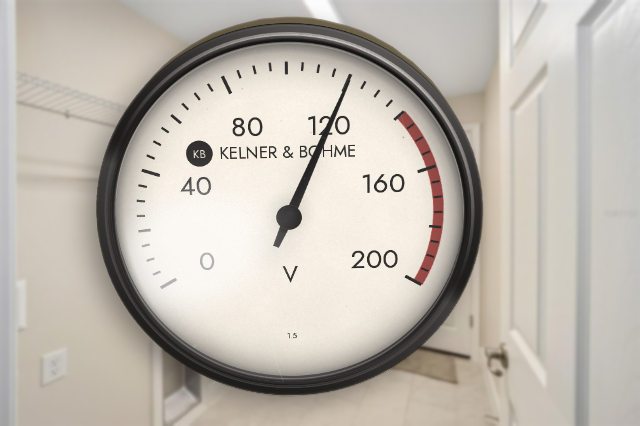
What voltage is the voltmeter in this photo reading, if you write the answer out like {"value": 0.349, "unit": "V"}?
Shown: {"value": 120, "unit": "V"}
